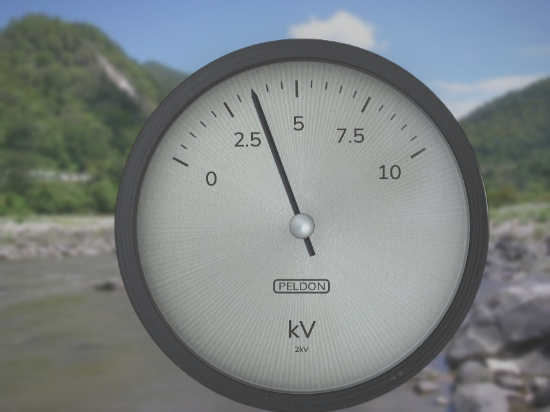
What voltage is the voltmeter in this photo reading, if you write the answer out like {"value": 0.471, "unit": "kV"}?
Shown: {"value": 3.5, "unit": "kV"}
